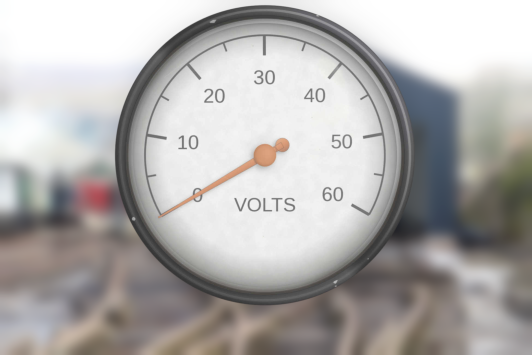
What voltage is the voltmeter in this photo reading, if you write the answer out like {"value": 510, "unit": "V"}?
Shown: {"value": 0, "unit": "V"}
